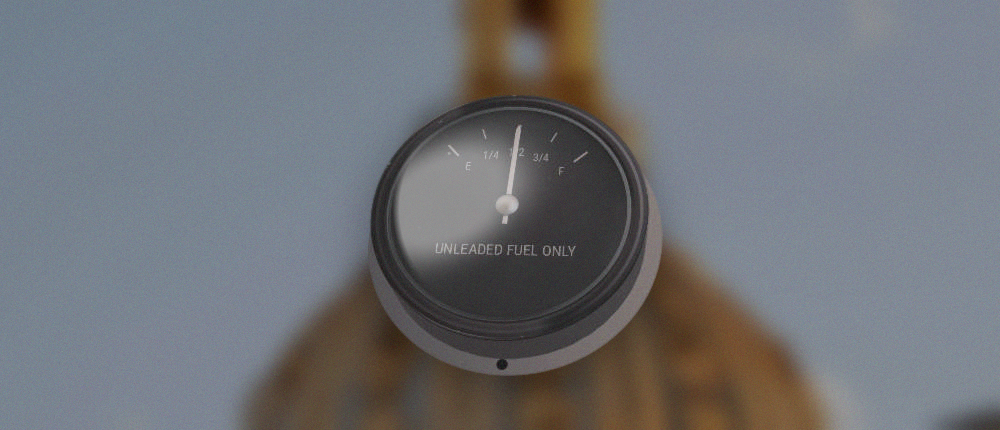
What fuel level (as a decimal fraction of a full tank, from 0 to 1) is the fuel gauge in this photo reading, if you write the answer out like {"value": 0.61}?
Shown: {"value": 0.5}
